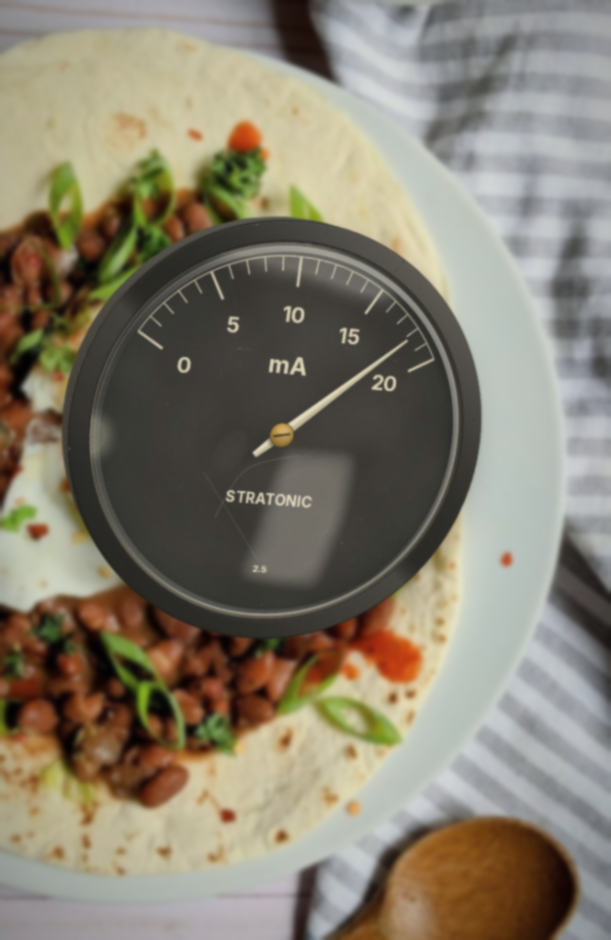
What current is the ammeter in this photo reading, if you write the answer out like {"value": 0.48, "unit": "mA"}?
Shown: {"value": 18, "unit": "mA"}
